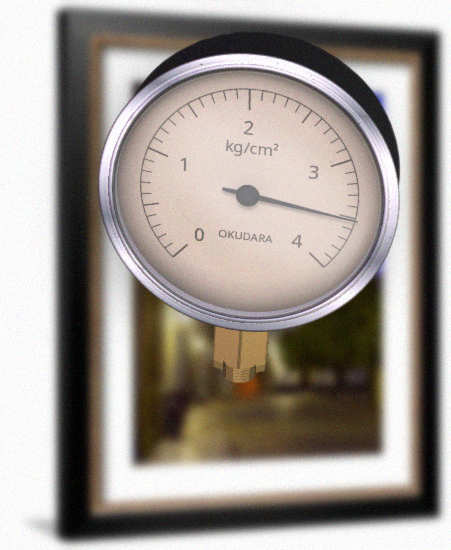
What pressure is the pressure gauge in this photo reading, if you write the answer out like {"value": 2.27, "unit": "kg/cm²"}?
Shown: {"value": 3.5, "unit": "kg/cm²"}
